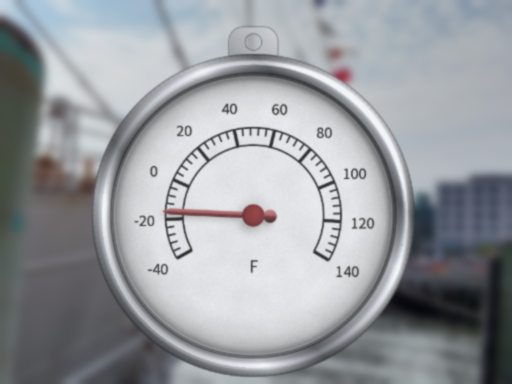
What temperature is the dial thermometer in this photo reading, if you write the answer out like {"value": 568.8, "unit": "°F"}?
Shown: {"value": -16, "unit": "°F"}
